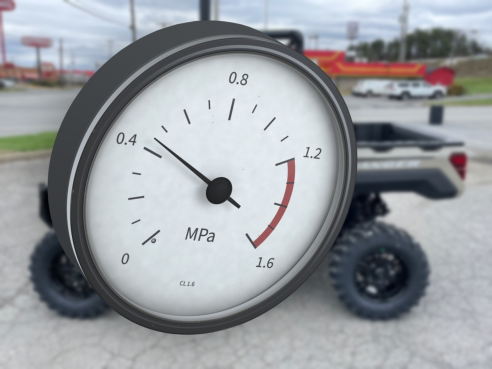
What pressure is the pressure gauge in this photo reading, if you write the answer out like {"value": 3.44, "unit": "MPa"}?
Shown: {"value": 0.45, "unit": "MPa"}
